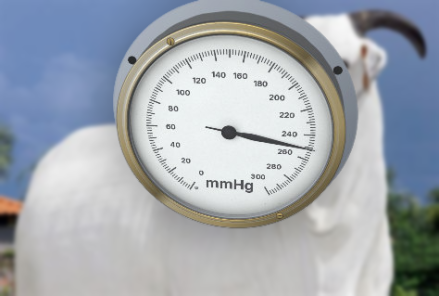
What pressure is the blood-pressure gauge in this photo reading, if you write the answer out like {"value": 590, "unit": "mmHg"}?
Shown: {"value": 250, "unit": "mmHg"}
